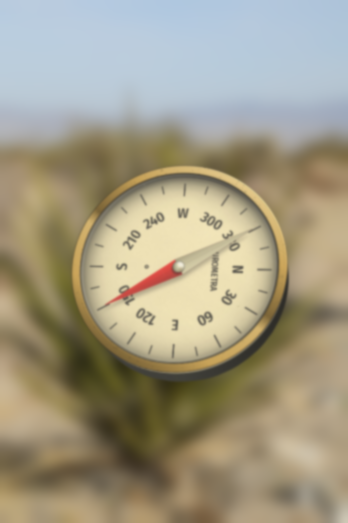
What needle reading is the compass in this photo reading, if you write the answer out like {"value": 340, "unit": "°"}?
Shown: {"value": 150, "unit": "°"}
